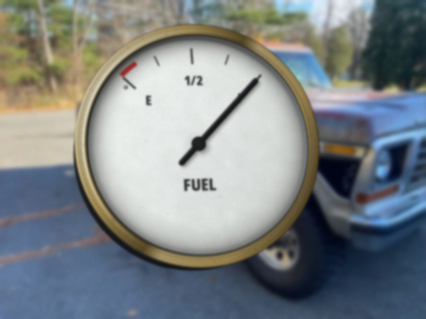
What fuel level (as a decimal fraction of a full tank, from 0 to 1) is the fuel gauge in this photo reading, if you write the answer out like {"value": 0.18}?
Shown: {"value": 1}
